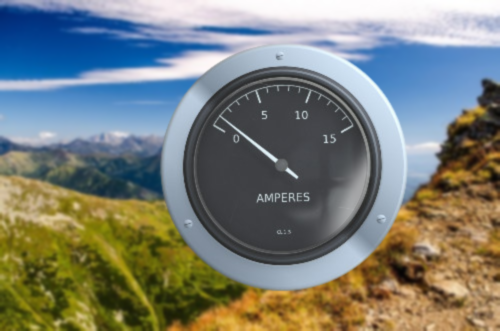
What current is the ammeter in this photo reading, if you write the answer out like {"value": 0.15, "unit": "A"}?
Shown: {"value": 1, "unit": "A"}
